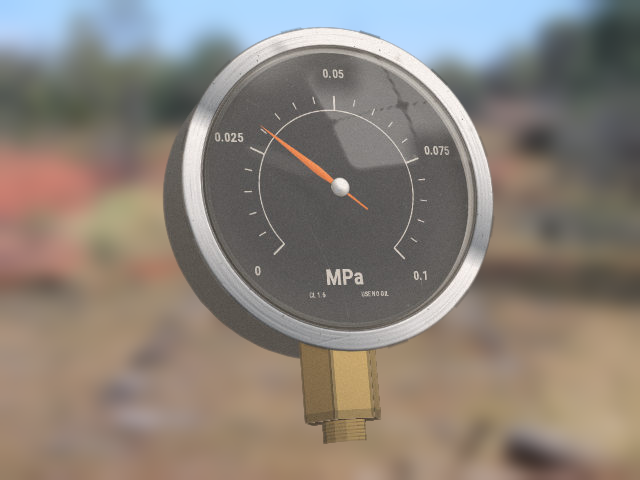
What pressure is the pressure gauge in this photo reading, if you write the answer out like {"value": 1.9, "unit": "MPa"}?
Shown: {"value": 0.03, "unit": "MPa"}
